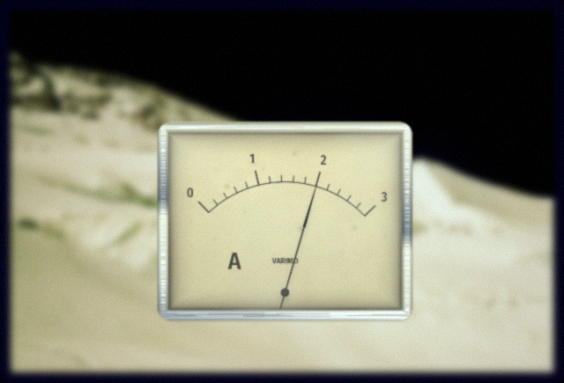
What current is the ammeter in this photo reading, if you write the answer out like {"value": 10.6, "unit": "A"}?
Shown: {"value": 2, "unit": "A"}
